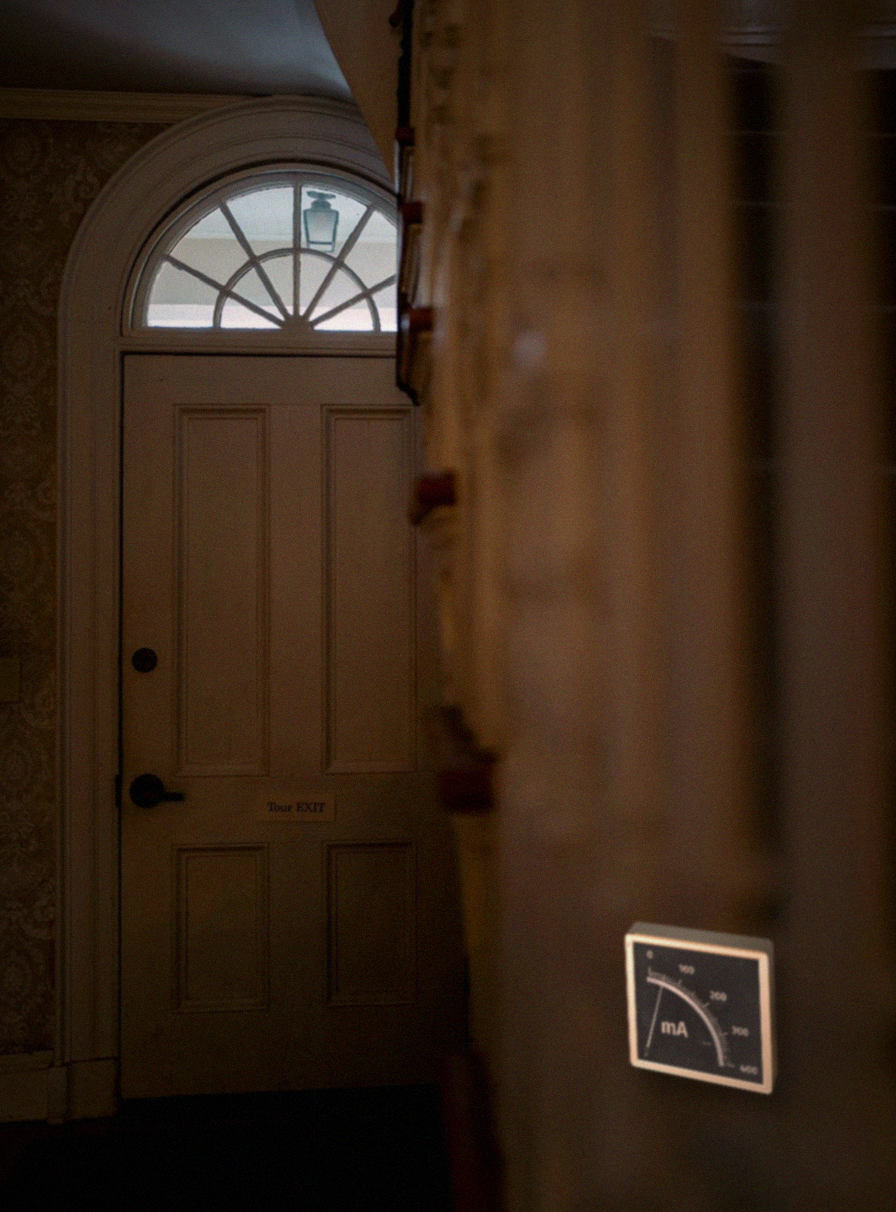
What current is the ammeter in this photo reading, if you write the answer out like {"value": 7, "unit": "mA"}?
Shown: {"value": 50, "unit": "mA"}
